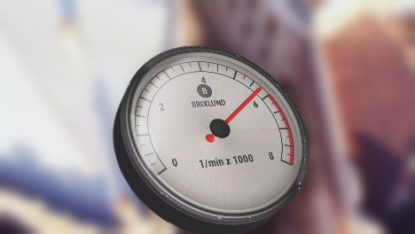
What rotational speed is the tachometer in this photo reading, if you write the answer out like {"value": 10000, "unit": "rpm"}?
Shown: {"value": 5750, "unit": "rpm"}
